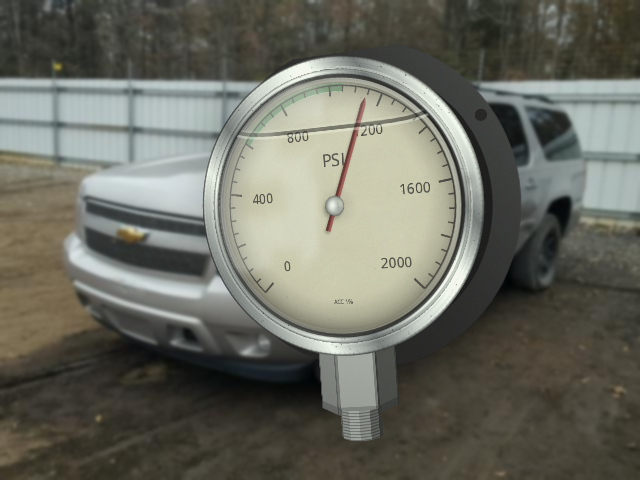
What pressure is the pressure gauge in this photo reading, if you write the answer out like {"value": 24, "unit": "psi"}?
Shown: {"value": 1150, "unit": "psi"}
